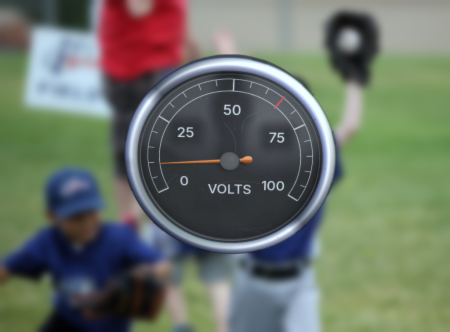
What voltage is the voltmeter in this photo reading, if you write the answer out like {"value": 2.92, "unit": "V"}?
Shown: {"value": 10, "unit": "V"}
